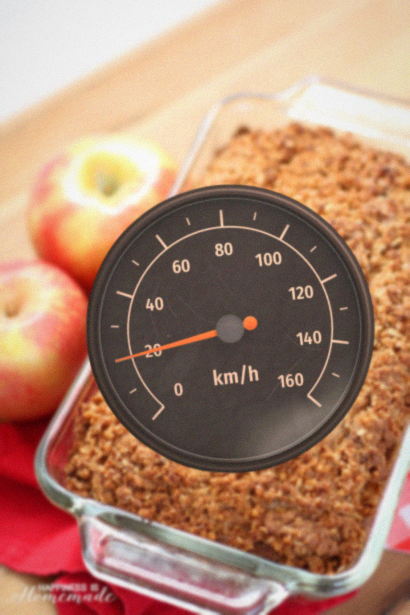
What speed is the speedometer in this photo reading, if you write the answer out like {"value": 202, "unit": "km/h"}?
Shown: {"value": 20, "unit": "km/h"}
